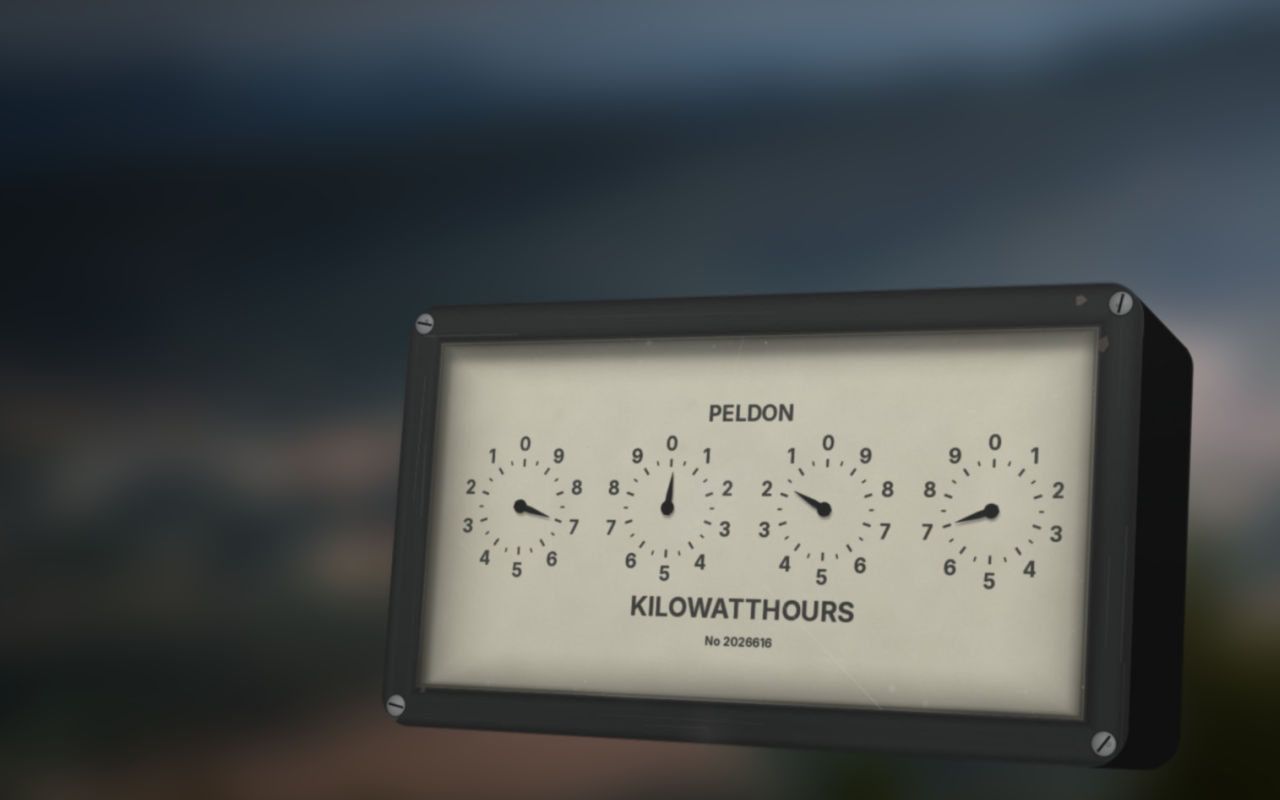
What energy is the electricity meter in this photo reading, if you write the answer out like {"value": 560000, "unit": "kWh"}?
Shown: {"value": 7017, "unit": "kWh"}
